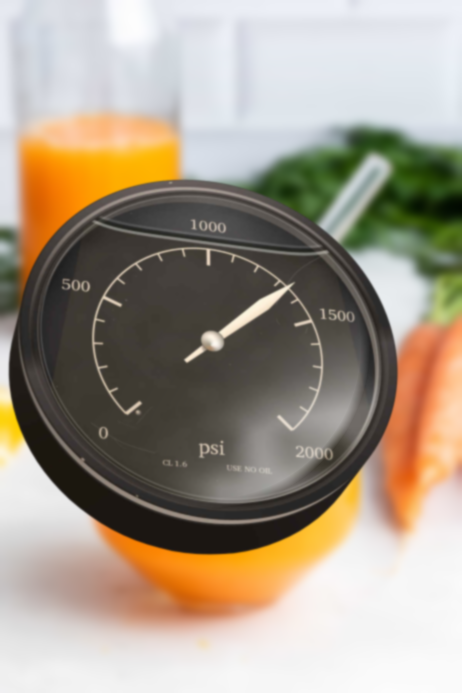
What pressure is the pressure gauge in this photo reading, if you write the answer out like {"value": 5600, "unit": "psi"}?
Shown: {"value": 1350, "unit": "psi"}
